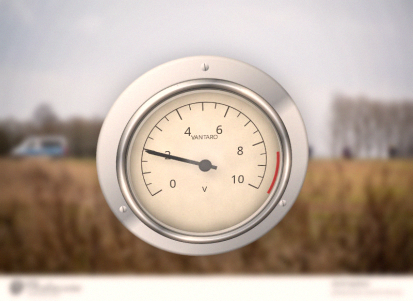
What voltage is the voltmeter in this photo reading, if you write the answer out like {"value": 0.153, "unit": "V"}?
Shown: {"value": 2, "unit": "V"}
